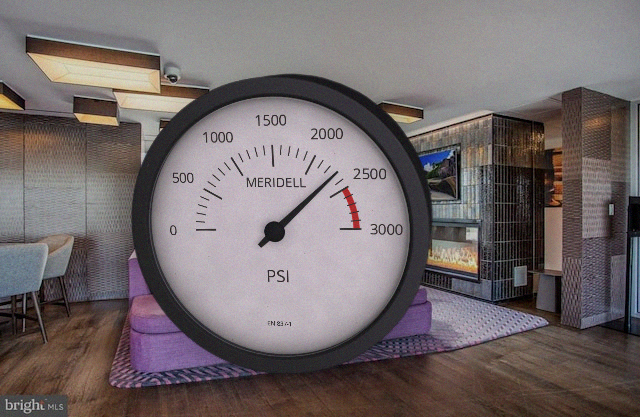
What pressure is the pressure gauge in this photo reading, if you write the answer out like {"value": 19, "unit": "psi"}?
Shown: {"value": 2300, "unit": "psi"}
